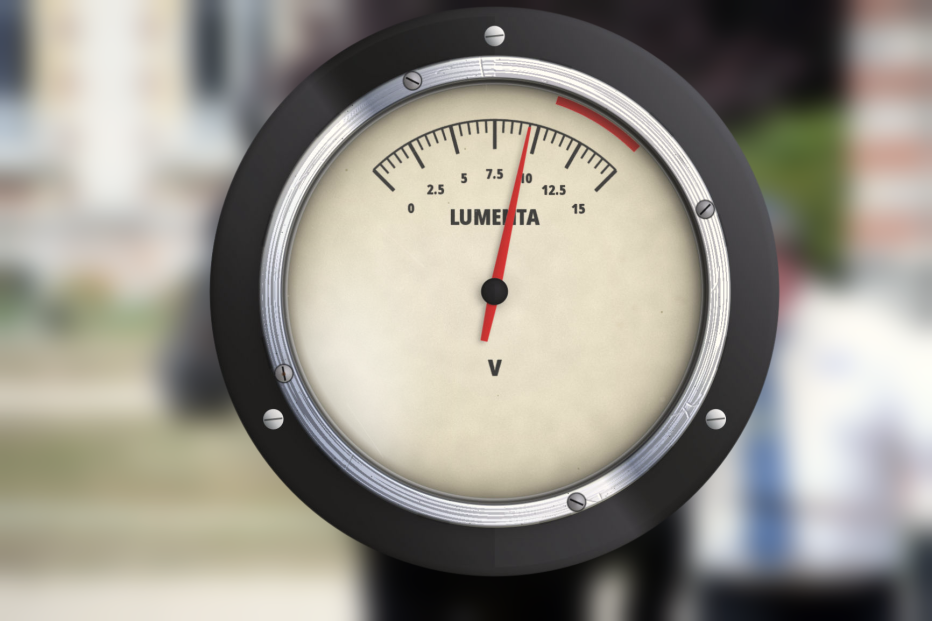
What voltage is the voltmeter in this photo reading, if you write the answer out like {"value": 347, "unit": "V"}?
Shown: {"value": 9.5, "unit": "V"}
